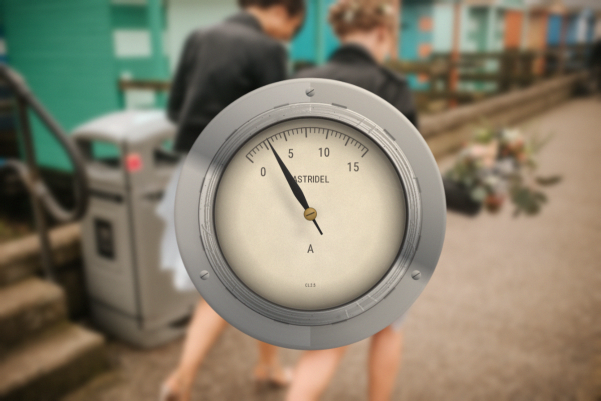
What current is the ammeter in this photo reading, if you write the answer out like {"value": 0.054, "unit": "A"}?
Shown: {"value": 3, "unit": "A"}
